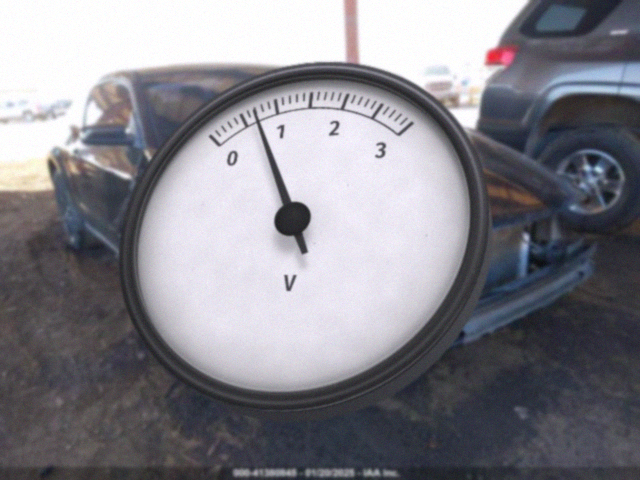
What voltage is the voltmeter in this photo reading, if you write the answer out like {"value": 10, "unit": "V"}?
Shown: {"value": 0.7, "unit": "V"}
